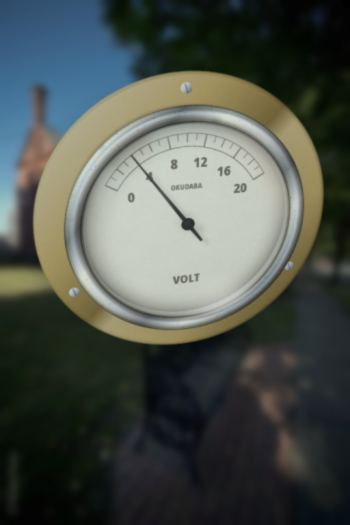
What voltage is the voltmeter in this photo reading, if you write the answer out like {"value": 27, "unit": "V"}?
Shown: {"value": 4, "unit": "V"}
